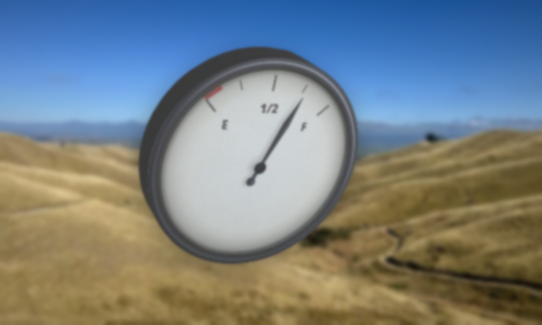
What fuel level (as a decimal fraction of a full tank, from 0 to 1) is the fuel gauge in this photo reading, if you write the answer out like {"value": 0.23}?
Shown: {"value": 0.75}
